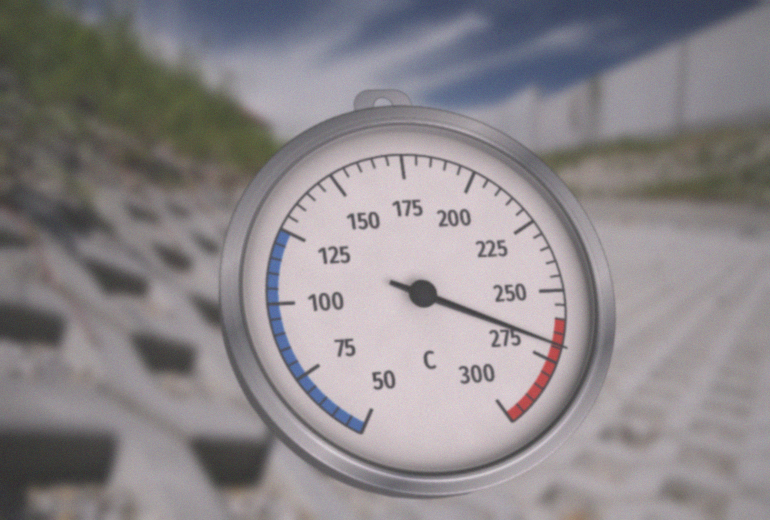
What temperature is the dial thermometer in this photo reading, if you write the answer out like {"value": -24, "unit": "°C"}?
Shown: {"value": 270, "unit": "°C"}
